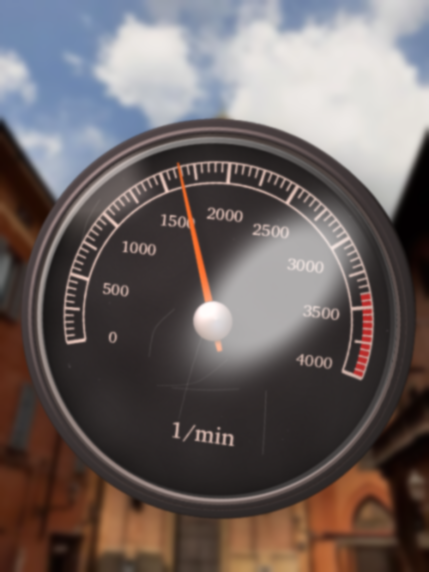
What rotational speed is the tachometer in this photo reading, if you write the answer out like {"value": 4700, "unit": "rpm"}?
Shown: {"value": 1650, "unit": "rpm"}
